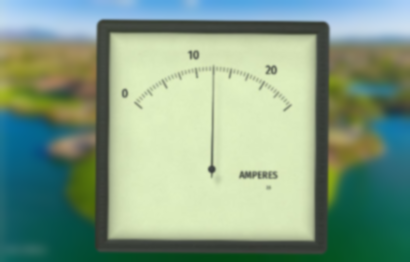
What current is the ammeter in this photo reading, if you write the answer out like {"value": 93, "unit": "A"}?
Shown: {"value": 12.5, "unit": "A"}
